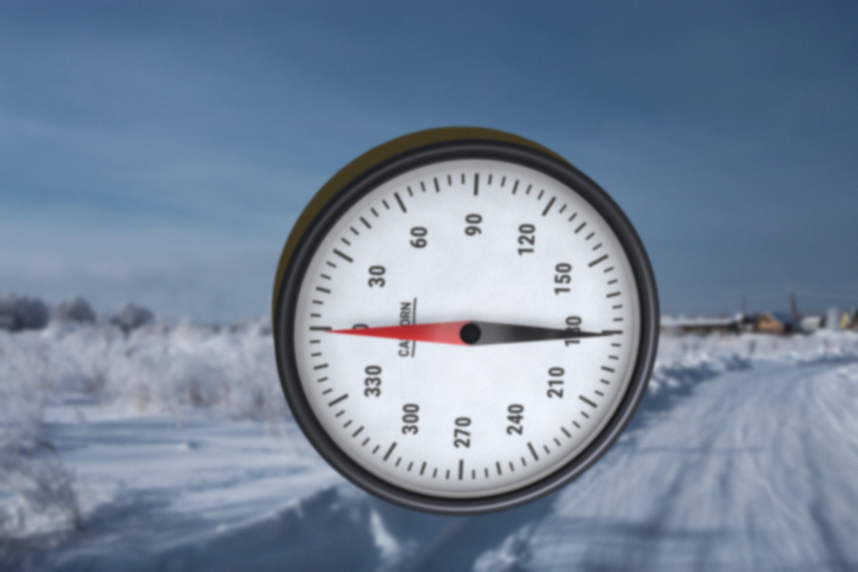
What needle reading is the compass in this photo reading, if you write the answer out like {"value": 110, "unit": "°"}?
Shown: {"value": 0, "unit": "°"}
